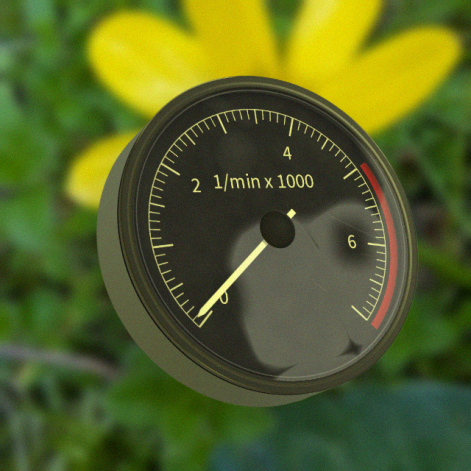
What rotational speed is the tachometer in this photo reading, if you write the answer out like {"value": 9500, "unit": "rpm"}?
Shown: {"value": 100, "unit": "rpm"}
